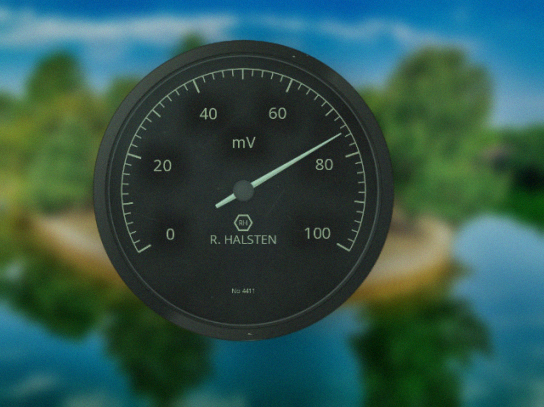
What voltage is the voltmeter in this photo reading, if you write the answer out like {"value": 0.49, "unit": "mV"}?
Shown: {"value": 75, "unit": "mV"}
